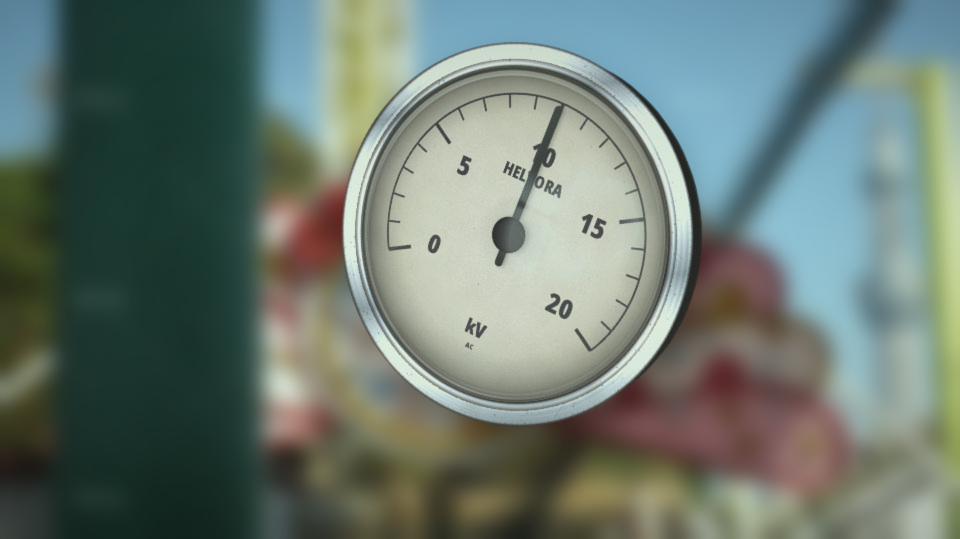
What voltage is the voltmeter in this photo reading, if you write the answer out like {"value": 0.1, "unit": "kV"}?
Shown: {"value": 10, "unit": "kV"}
